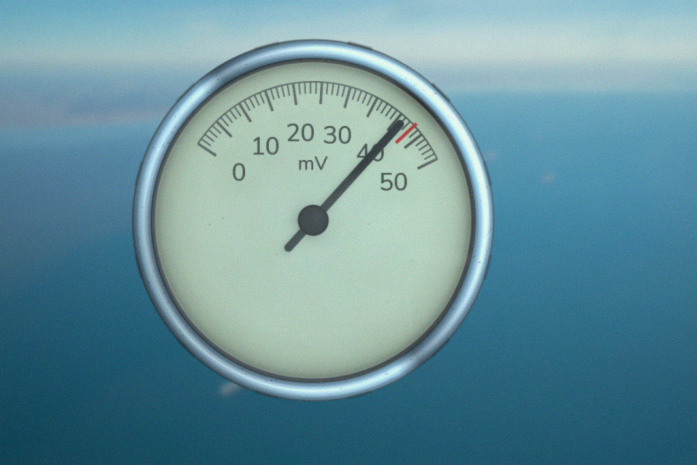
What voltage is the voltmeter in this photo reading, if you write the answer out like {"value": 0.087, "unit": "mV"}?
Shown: {"value": 41, "unit": "mV"}
